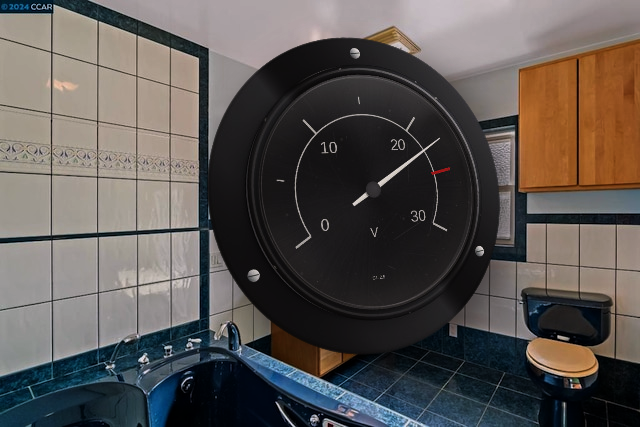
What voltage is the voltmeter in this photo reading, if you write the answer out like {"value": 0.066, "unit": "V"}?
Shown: {"value": 22.5, "unit": "V"}
